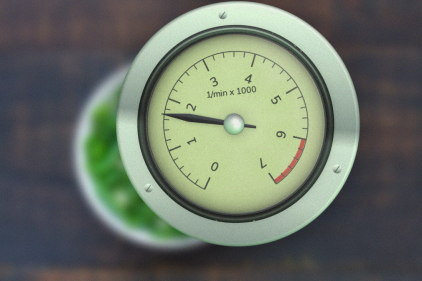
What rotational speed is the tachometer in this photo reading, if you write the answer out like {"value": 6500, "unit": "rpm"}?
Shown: {"value": 1700, "unit": "rpm"}
